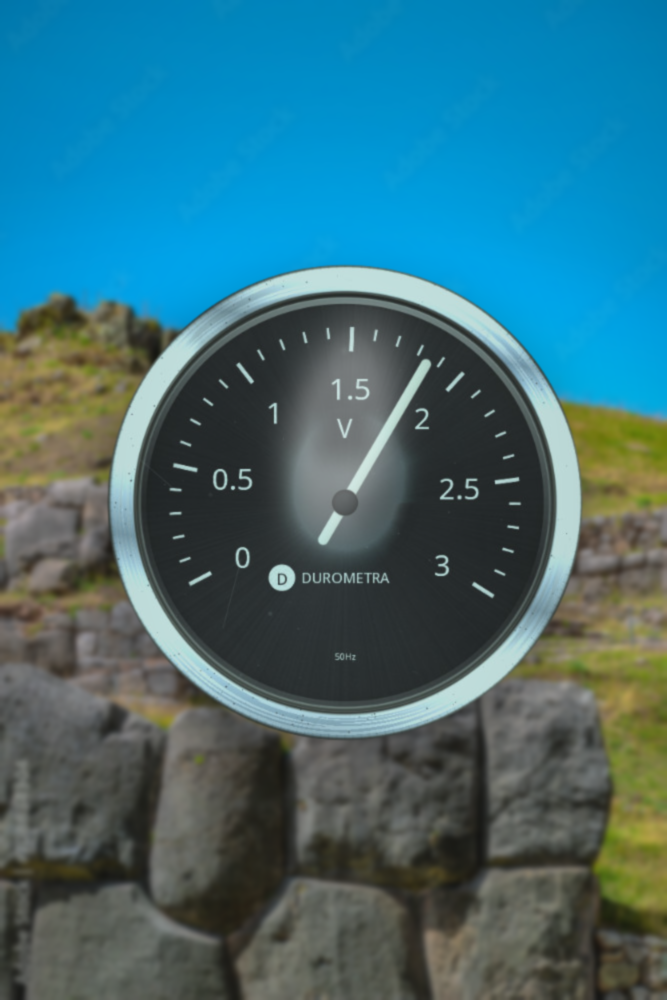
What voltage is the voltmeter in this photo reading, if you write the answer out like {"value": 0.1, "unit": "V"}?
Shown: {"value": 1.85, "unit": "V"}
